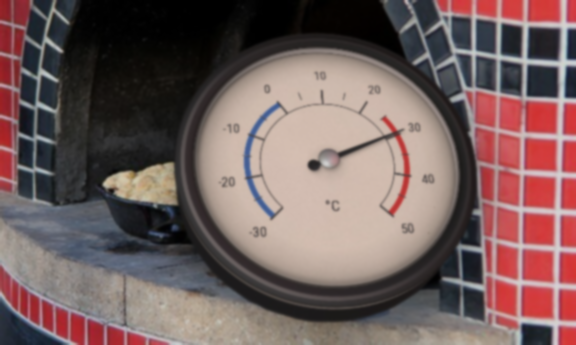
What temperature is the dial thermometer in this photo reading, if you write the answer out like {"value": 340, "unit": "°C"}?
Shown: {"value": 30, "unit": "°C"}
